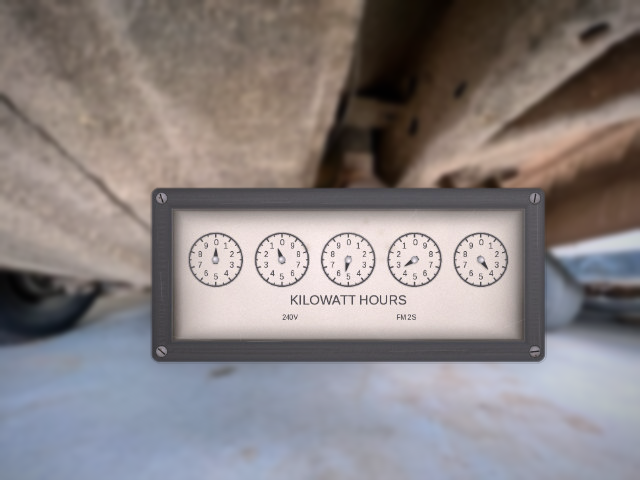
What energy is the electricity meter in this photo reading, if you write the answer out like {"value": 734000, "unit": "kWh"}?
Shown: {"value": 534, "unit": "kWh"}
